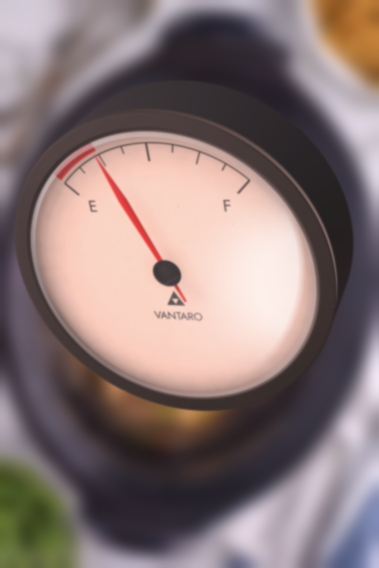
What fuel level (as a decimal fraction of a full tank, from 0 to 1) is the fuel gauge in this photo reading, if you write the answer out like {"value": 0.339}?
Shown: {"value": 0.25}
